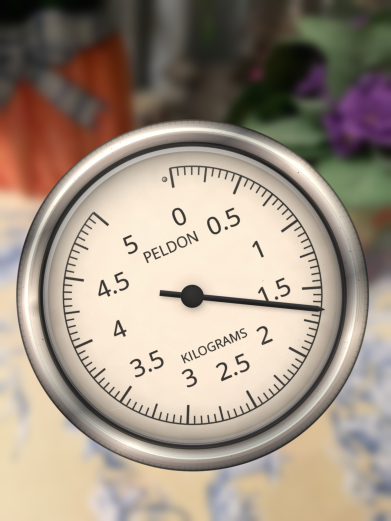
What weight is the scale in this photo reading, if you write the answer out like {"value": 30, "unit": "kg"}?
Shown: {"value": 1.65, "unit": "kg"}
